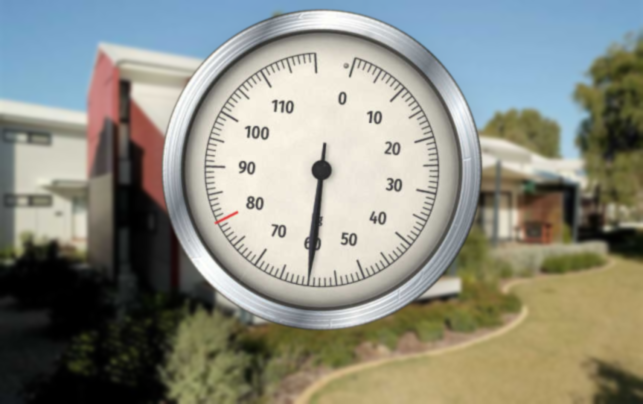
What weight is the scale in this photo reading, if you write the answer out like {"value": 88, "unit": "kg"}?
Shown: {"value": 60, "unit": "kg"}
